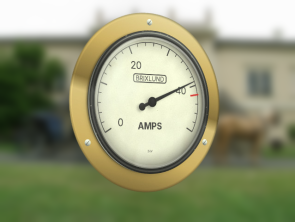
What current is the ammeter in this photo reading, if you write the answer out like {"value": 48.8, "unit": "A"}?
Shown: {"value": 39, "unit": "A"}
